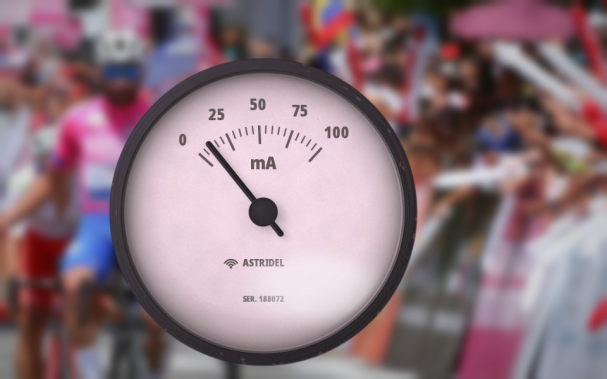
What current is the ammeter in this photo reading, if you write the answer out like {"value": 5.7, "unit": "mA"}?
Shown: {"value": 10, "unit": "mA"}
